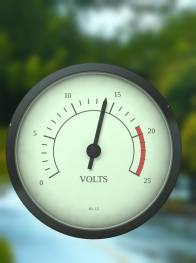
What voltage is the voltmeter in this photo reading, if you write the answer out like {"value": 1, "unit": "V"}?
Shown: {"value": 14, "unit": "V"}
